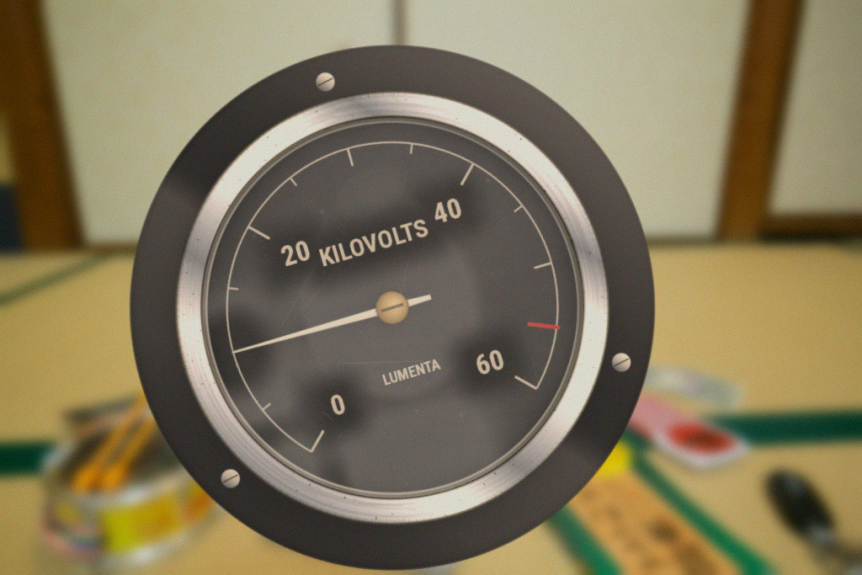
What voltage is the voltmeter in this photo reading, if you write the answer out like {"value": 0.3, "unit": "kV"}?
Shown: {"value": 10, "unit": "kV"}
